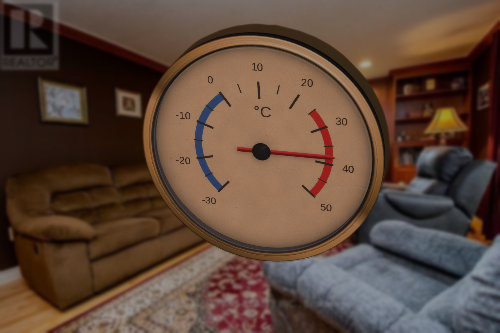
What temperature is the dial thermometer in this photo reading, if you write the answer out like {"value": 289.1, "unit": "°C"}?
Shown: {"value": 37.5, "unit": "°C"}
